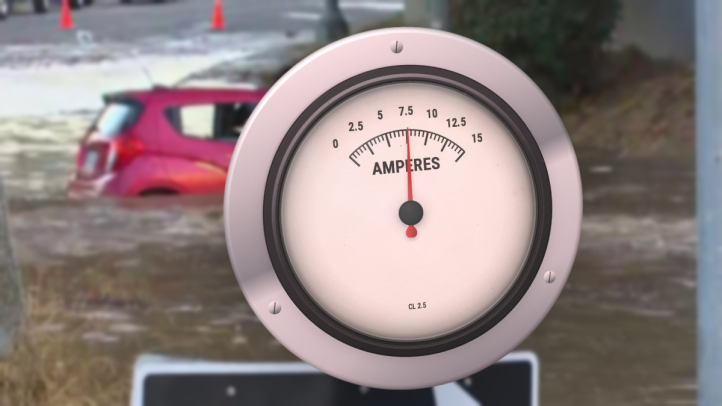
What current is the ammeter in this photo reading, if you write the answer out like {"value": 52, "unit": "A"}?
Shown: {"value": 7.5, "unit": "A"}
